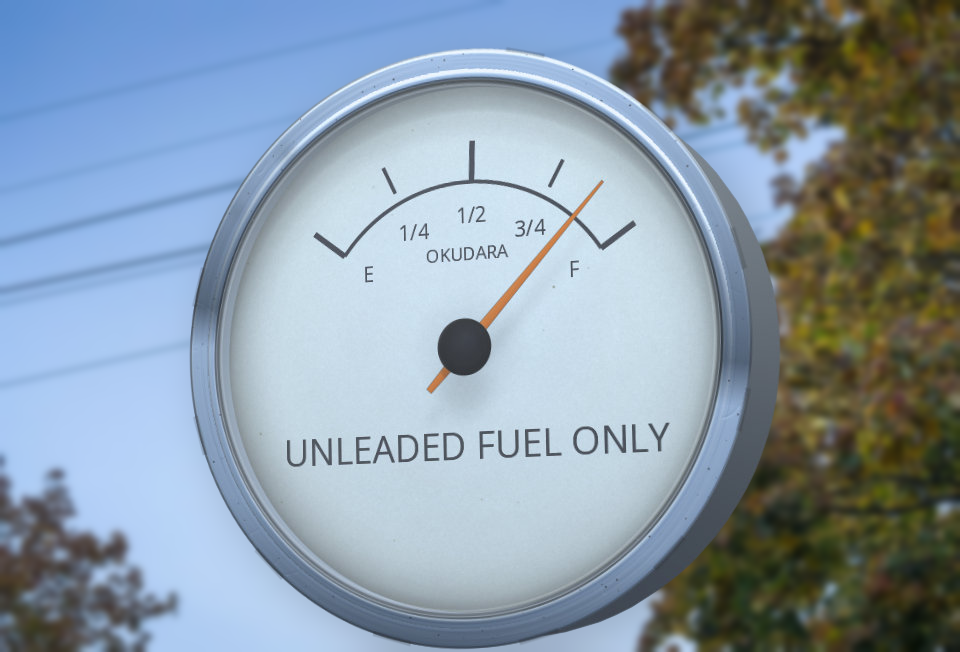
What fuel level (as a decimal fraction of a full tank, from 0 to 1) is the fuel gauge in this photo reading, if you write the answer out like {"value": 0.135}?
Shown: {"value": 0.875}
